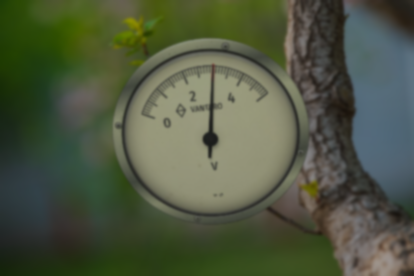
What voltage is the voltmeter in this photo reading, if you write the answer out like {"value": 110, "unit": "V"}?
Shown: {"value": 3, "unit": "V"}
